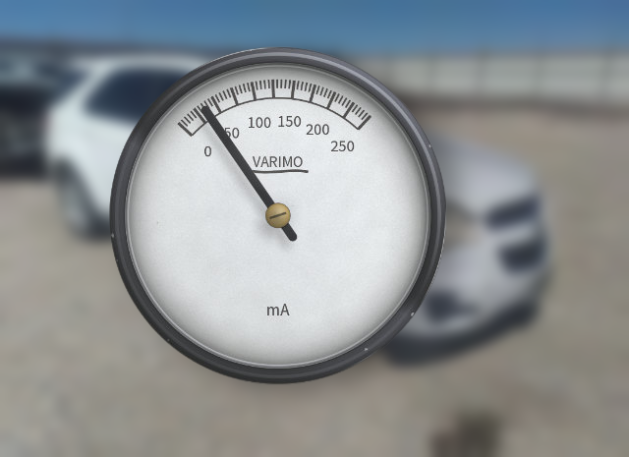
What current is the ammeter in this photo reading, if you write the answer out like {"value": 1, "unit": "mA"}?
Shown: {"value": 35, "unit": "mA"}
